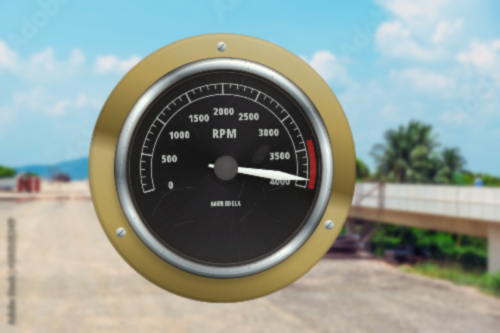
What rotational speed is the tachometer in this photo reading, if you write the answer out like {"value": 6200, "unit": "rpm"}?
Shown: {"value": 3900, "unit": "rpm"}
